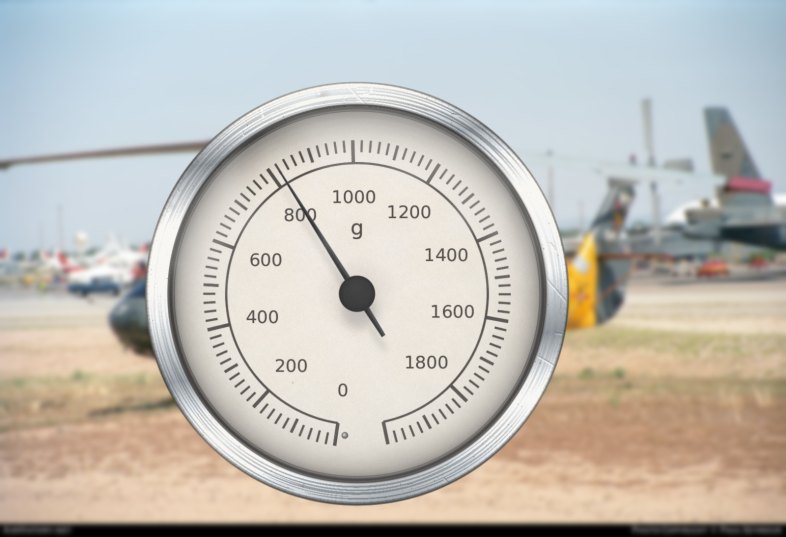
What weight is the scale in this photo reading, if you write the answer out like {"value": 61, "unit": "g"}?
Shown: {"value": 820, "unit": "g"}
